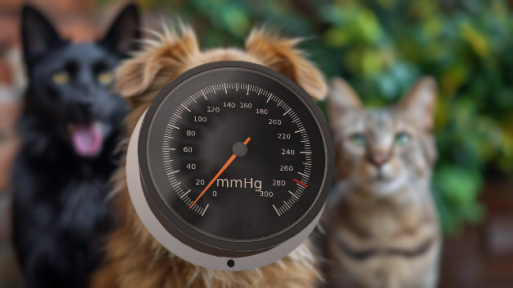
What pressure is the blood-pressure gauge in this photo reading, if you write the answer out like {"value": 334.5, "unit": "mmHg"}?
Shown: {"value": 10, "unit": "mmHg"}
